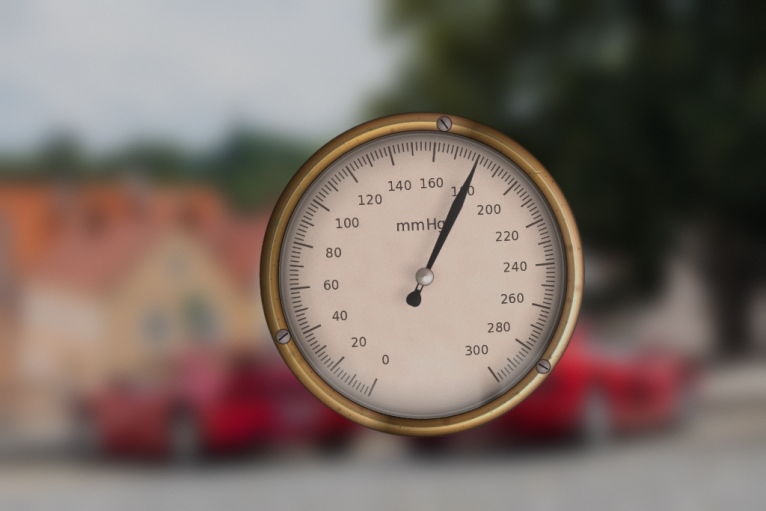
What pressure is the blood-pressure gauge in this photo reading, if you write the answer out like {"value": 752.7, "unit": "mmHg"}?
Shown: {"value": 180, "unit": "mmHg"}
